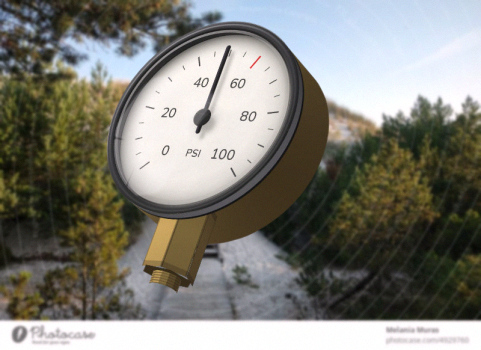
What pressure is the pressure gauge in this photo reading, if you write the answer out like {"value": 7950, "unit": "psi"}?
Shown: {"value": 50, "unit": "psi"}
